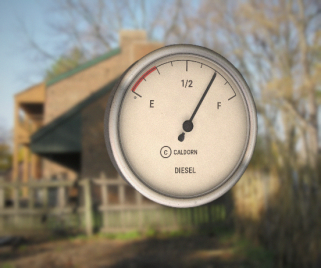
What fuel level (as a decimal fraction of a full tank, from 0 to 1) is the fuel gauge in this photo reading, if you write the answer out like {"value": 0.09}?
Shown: {"value": 0.75}
